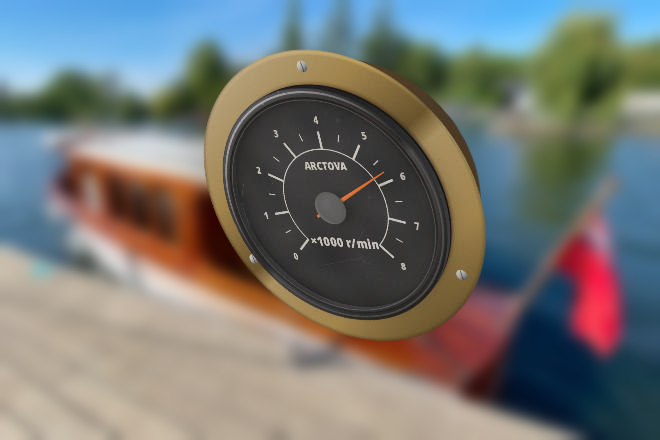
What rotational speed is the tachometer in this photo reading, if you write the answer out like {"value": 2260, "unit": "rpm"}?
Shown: {"value": 5750, "unit": "rpm"}
